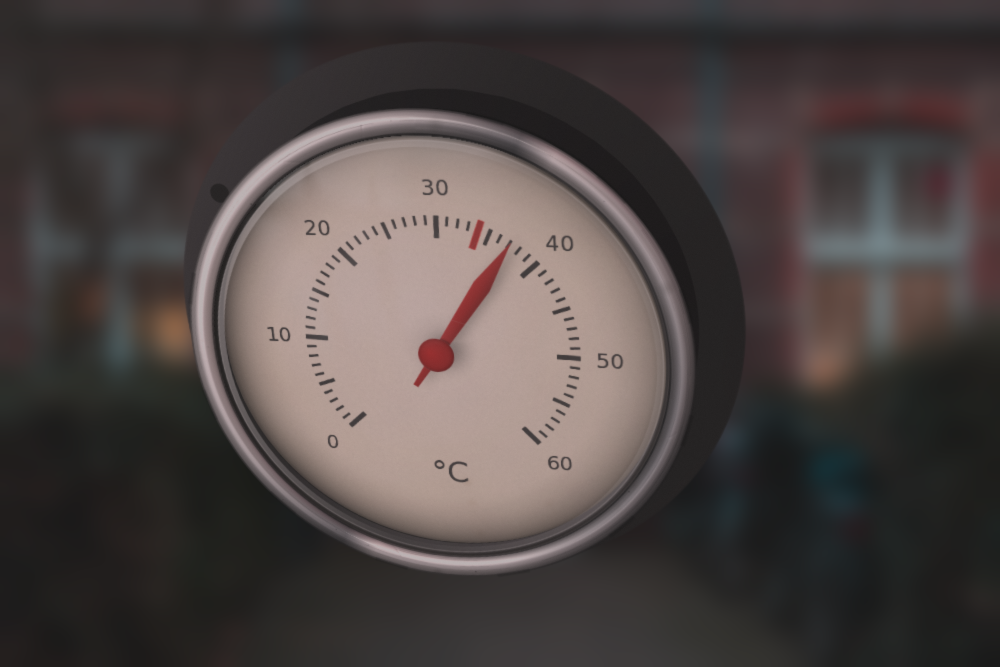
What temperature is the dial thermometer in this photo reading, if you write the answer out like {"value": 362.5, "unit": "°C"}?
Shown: {"value": 37, "unit": "°C"}
